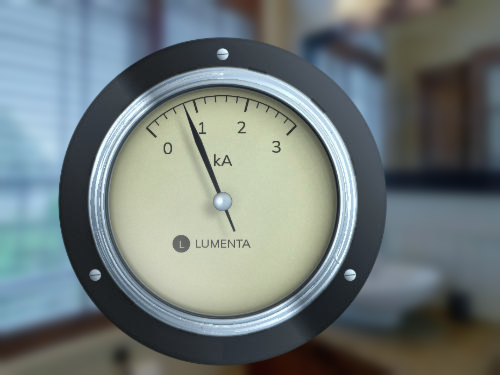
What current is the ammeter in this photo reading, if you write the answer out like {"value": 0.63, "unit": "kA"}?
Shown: {"value": 0.8, "unit": "kA"}
